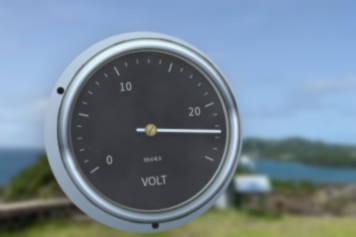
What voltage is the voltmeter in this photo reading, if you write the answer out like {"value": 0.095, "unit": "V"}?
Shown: {"value": 22.5, "unit": "V"}
